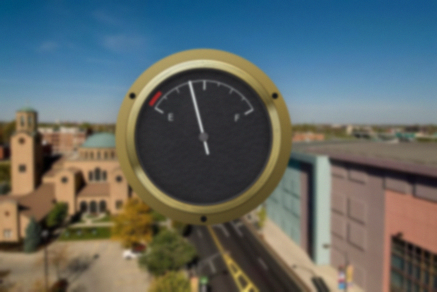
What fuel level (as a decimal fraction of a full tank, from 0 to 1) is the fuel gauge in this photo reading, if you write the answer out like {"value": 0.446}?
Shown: {"value": 0.375}
